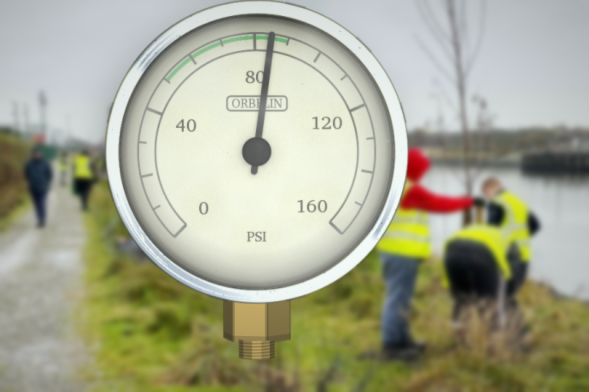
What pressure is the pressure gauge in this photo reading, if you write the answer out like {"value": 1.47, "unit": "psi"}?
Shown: {"value": 85, "unit": "psi"}
